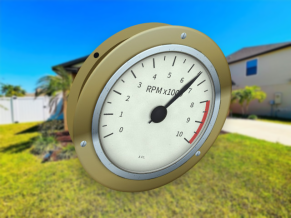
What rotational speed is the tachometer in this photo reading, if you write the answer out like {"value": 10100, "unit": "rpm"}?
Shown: {"value": 6500, "unit": "rpm"}
